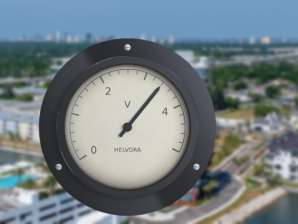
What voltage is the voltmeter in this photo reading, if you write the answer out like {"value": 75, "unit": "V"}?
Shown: {"value": 3.4, "unit": "V"}
